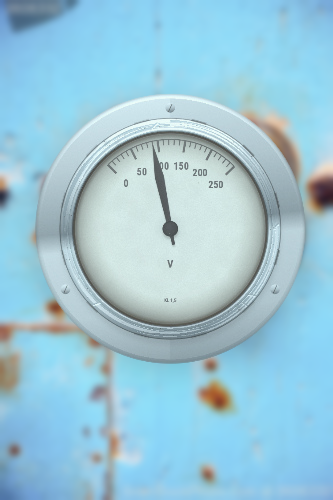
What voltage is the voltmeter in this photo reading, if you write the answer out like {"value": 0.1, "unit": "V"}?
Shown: {"value": 90, "unit": "V"}
